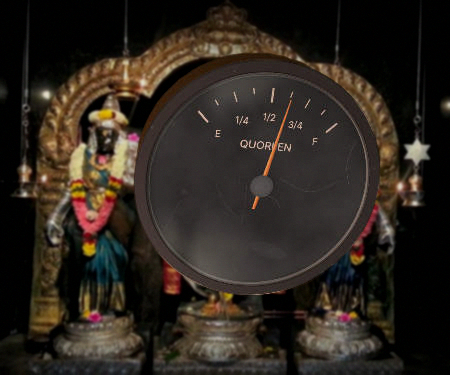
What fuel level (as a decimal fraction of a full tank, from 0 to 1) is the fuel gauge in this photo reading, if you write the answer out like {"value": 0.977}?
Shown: {"value": 0.625}
